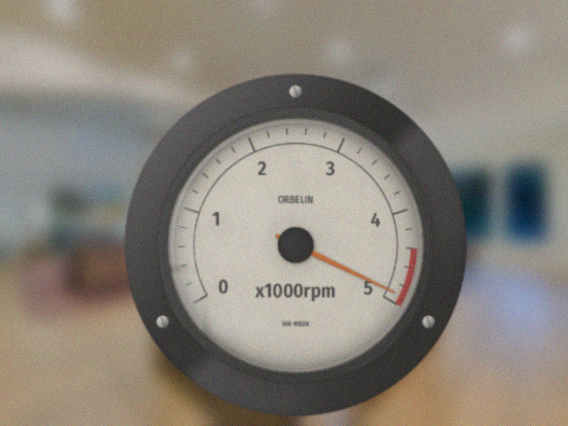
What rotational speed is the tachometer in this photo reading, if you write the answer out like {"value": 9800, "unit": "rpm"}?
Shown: {"value": 4900, "unit": "rpm"}
